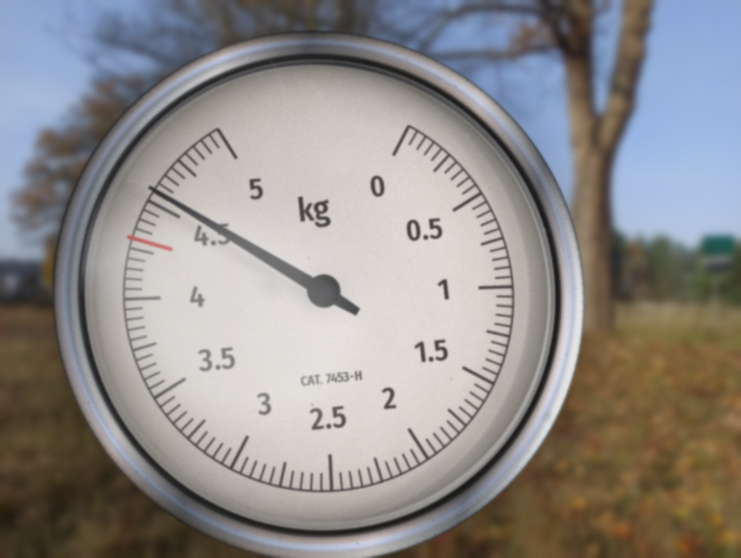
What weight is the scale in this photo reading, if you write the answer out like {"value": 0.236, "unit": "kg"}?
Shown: {"value": 4.55, "unit": "kg"}
